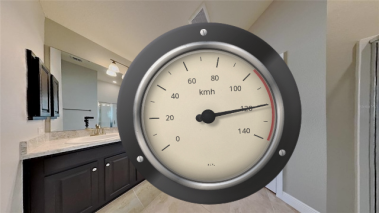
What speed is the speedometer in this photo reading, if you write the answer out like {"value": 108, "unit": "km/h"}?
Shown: {"value": 120, "unit": "km/h"}
